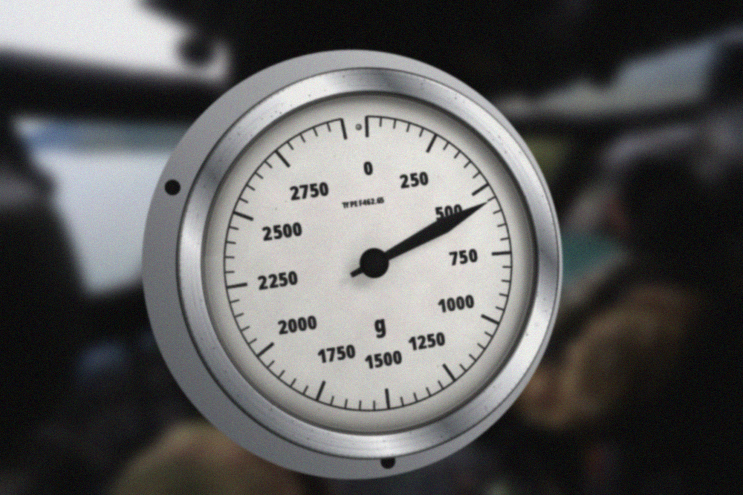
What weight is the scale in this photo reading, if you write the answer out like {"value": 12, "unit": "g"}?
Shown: {"value": 550, "unit": "g"}
